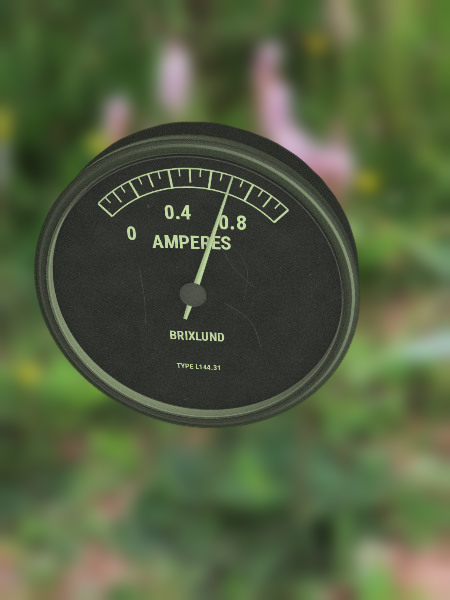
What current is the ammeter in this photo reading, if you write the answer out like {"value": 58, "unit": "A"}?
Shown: {"value": 0.7, "unit": "A"}
